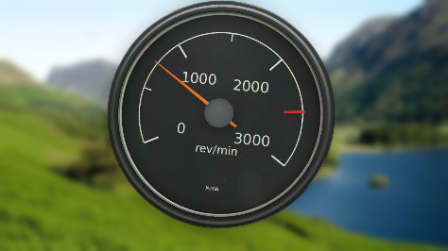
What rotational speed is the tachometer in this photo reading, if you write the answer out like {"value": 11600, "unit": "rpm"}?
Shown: {"value": 750, "unit": "rpm"}
